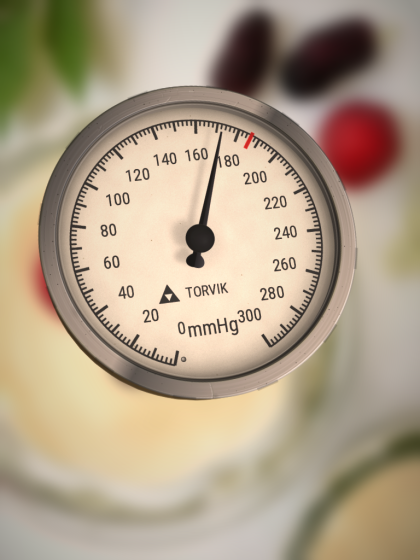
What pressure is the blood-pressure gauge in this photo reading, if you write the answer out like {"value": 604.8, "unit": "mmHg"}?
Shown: {"value": 172, "unit": "mmHg"}
